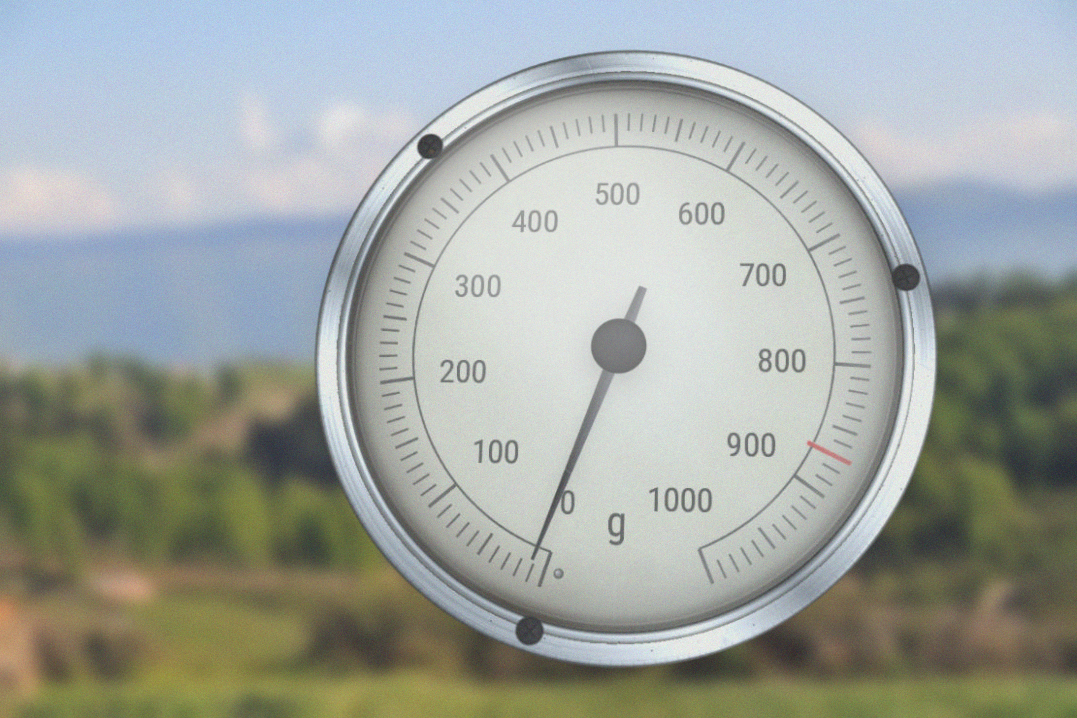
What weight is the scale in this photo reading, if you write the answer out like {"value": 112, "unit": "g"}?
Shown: {"value": 10, "unit": "g"}
